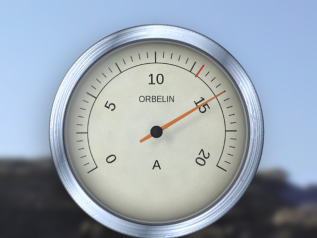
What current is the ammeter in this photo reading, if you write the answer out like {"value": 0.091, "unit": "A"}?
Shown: {"value": 15, "unit": "A"}
